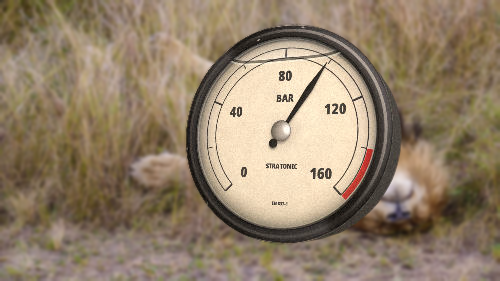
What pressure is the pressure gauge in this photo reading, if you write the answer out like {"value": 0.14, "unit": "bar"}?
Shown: {"value": 100, "unit": "bar"}
